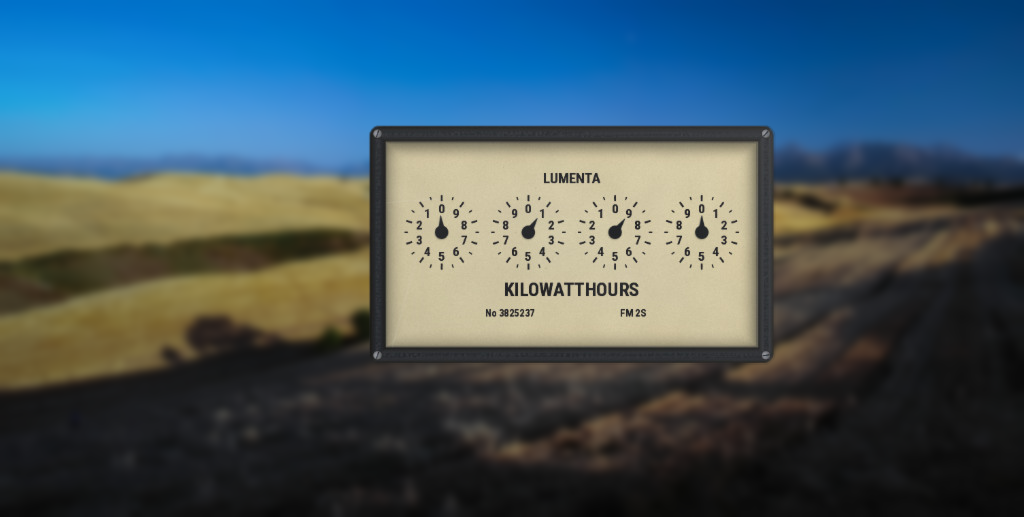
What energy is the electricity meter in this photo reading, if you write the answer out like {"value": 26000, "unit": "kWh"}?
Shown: {"value": 90, "unit": "kWh"}
